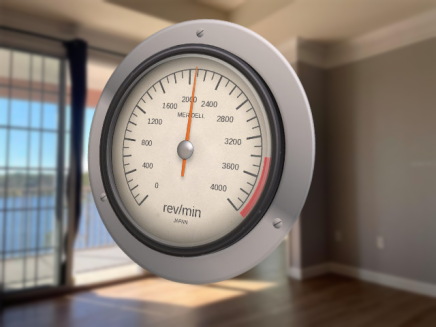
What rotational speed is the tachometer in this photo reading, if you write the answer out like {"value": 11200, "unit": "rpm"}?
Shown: {"value": 2100, "unit": "rpm"}
